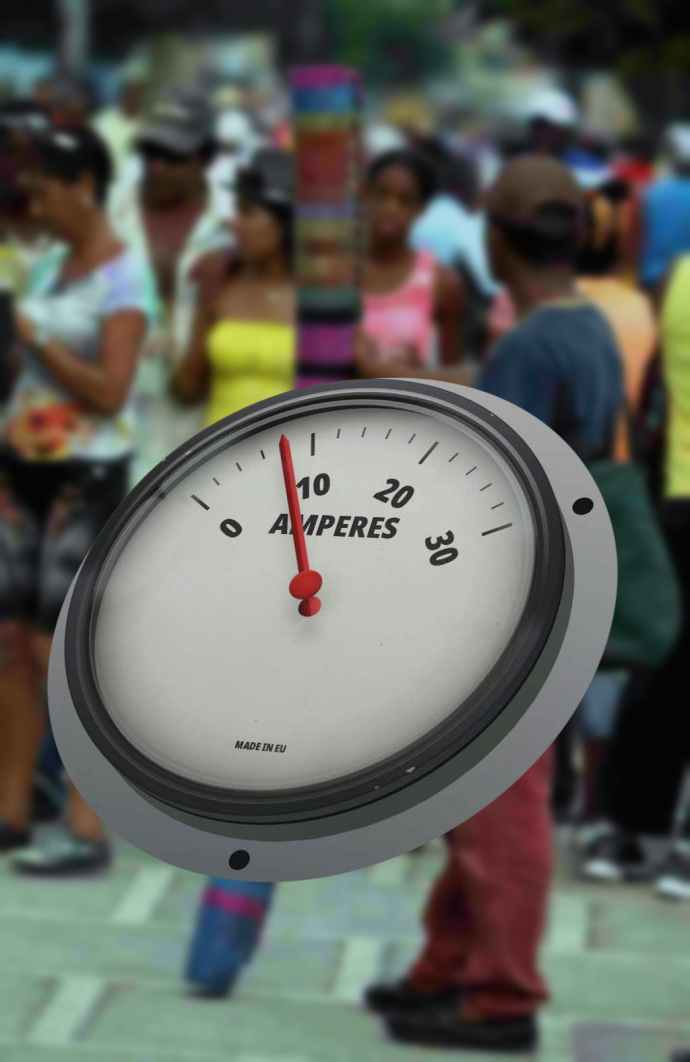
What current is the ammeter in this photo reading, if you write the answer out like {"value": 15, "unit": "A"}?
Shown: {"value": 8, "unit": "A"}
